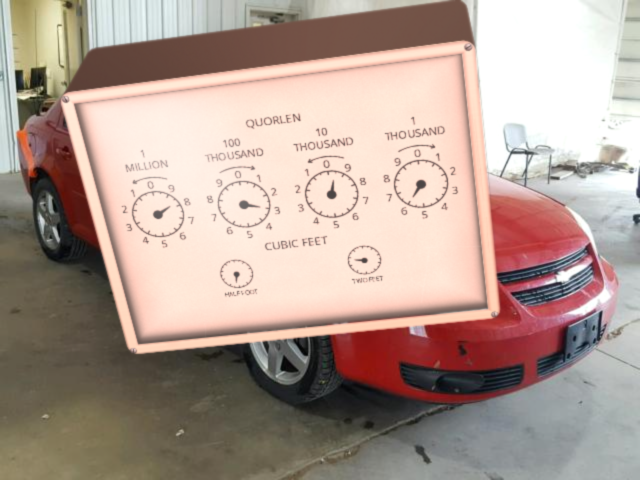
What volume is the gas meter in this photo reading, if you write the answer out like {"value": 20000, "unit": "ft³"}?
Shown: {"value": 829600, "unit": "ft³"}
